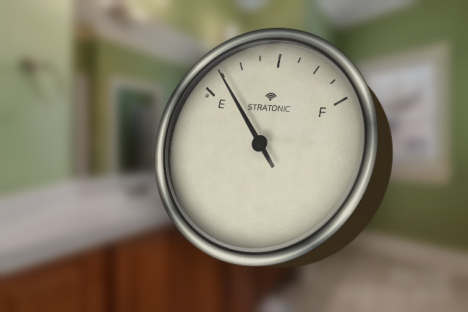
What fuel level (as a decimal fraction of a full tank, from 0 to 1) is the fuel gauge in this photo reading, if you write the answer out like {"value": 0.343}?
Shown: {"value": 0.125}
